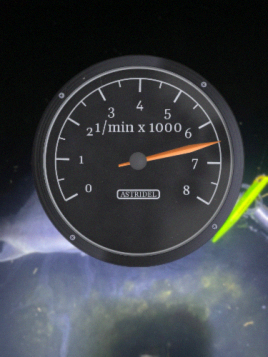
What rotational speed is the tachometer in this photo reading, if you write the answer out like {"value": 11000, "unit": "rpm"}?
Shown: {"value": 6500, "unit": "rpm"}
